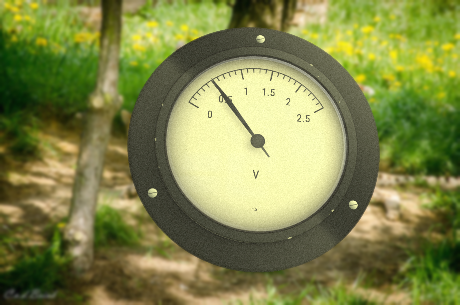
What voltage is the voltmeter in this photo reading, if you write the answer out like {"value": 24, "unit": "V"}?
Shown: {"value": 0.5, "unit": "V"}
